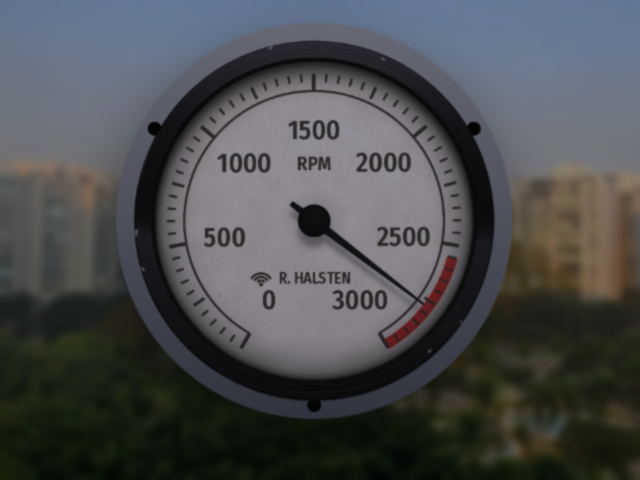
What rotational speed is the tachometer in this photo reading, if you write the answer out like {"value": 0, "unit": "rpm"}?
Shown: {"value": 2775, "unit": "rpm"}
